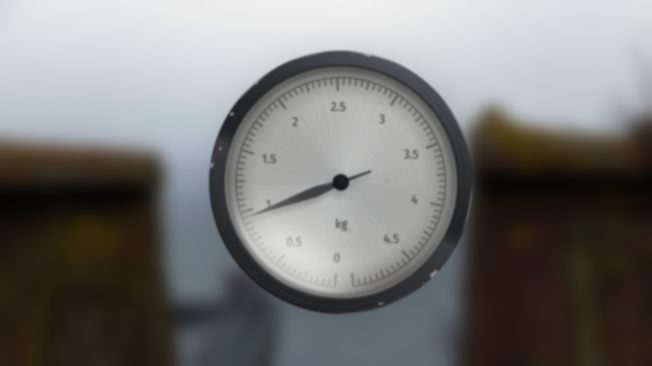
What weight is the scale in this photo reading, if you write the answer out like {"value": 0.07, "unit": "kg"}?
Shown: {"value": 0.95, "unit": "kg"}
